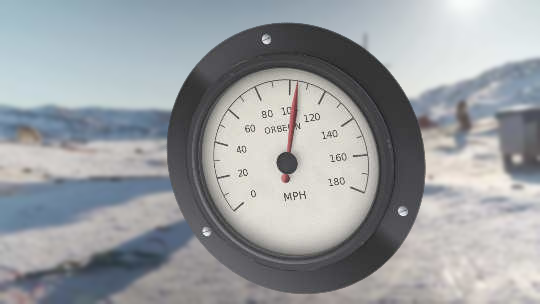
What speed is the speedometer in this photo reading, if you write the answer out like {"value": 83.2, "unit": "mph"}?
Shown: {"value": 105, "unit": "mph"}
